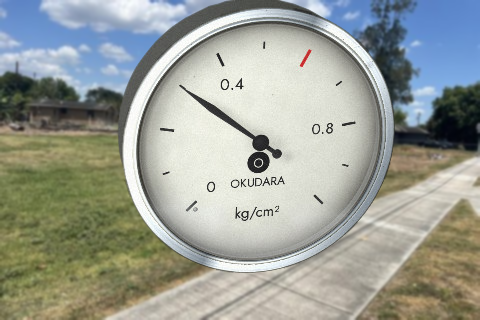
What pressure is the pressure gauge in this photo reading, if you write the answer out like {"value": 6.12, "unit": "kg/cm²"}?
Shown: {"value": 0.3, "unit": "kg/cm²"}
